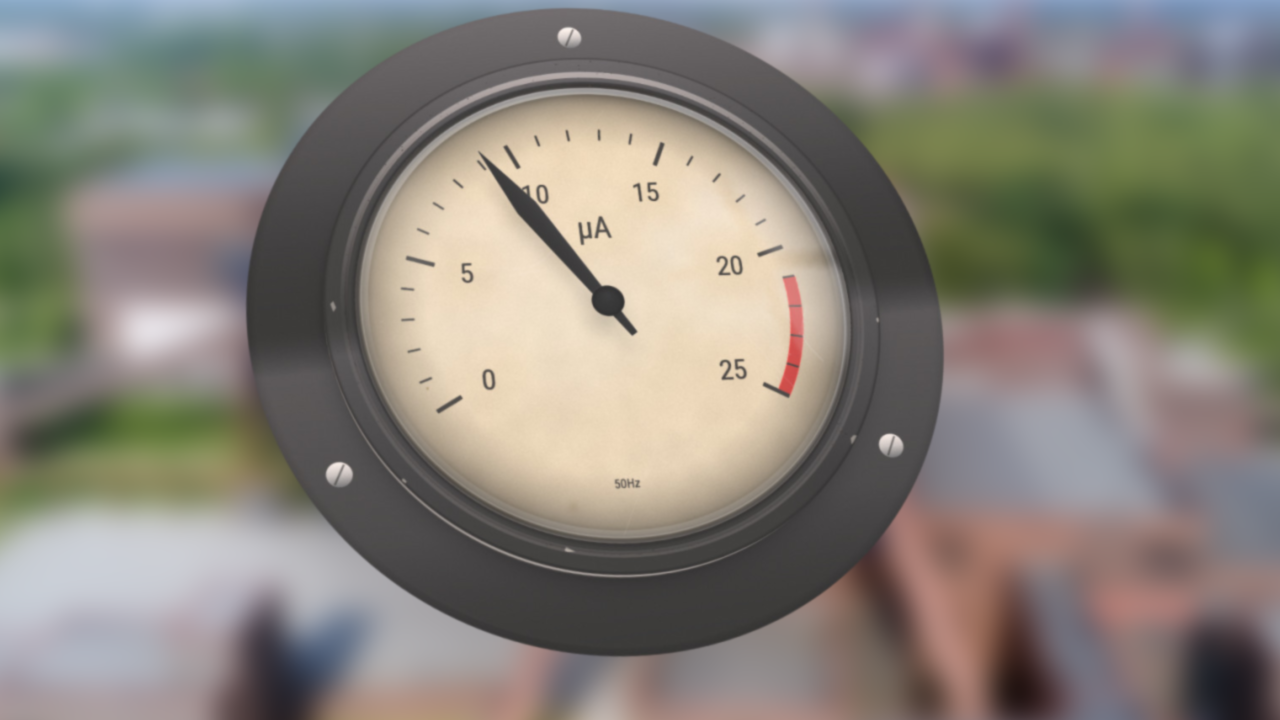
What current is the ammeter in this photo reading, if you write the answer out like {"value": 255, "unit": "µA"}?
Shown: {"value": 9, "unit": "µA"}
